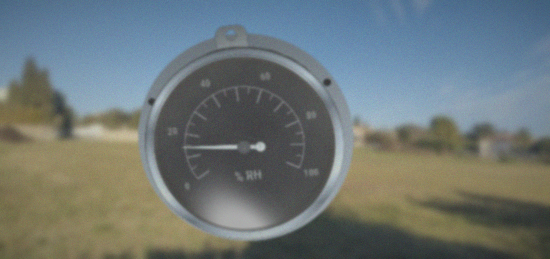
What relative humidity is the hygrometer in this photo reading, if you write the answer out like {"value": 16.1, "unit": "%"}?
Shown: {"value": 15, "unit": "%"}
